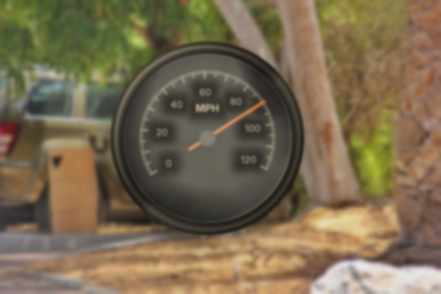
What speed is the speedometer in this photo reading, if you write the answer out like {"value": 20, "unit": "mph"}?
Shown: {"value": 90, "unit": "mph"}
